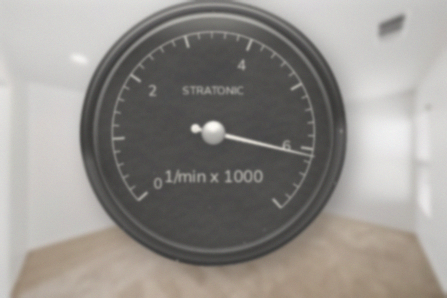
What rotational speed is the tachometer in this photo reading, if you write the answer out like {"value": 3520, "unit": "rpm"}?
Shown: {"value": 6100, "unit": "rpm"}
